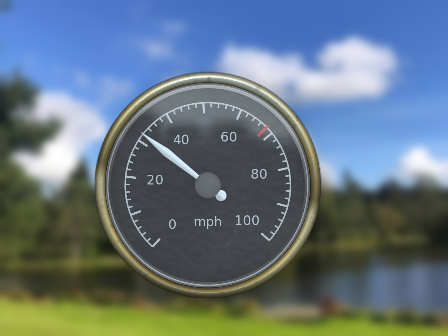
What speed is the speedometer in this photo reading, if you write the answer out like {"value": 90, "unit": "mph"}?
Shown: {"value": 32, "unit": "mph"}
